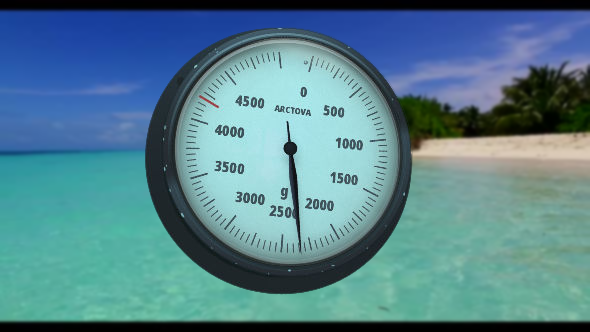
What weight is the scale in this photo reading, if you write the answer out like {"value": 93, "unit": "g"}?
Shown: {"value": 2350, "unit": "g"}
